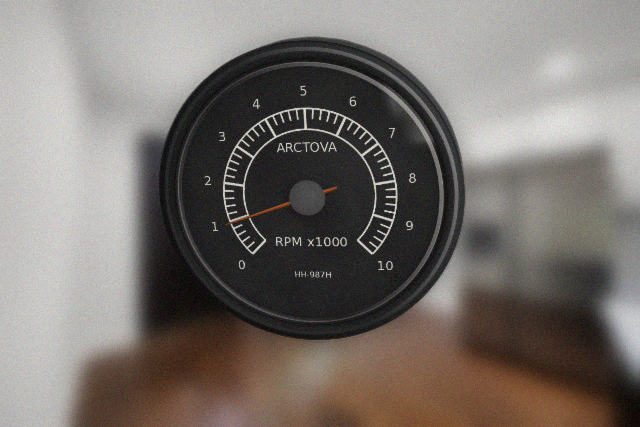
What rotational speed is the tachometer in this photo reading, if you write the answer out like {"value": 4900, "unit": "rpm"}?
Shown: {"value": 1000, "unit": "rpm"}
